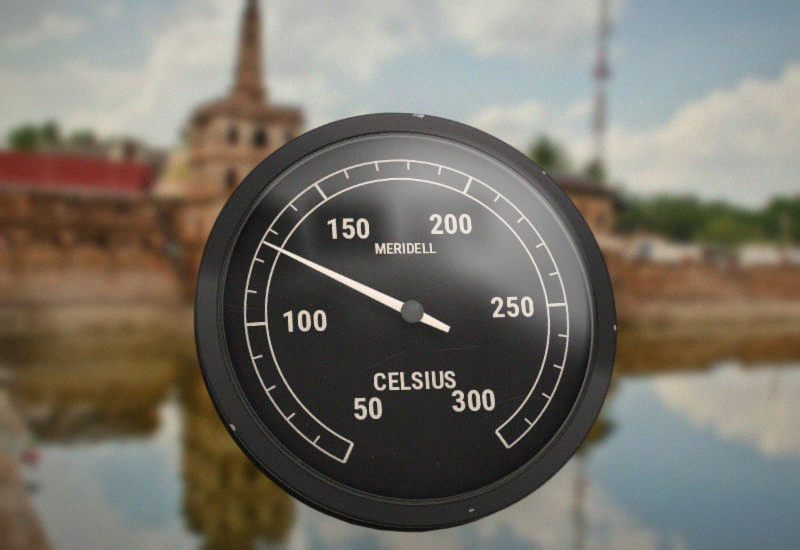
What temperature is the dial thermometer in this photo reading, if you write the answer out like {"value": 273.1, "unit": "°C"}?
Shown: {"value": 125, "unit": "°C"}
